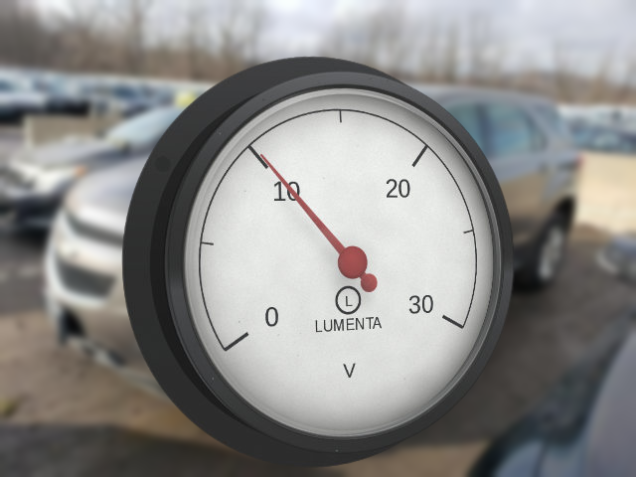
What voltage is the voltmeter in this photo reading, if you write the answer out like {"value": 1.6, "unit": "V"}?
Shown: {"value": 10, "unit": "V"}
